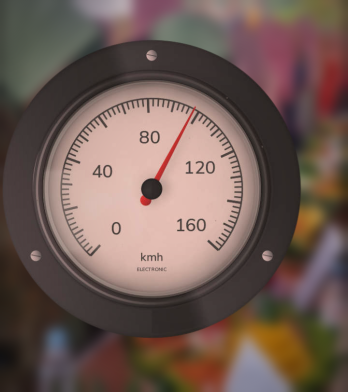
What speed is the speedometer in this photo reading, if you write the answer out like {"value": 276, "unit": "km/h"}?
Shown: {"value": 98, "unit": "km/h"}
